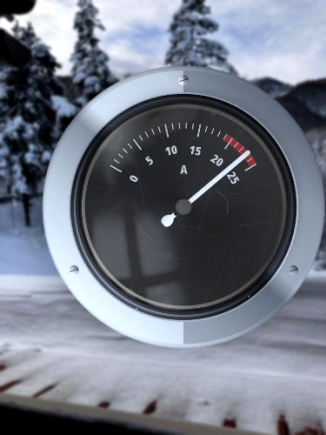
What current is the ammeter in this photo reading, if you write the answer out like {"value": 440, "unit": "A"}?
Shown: {"value": 23, "unit": "A"}
